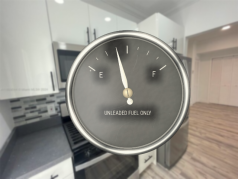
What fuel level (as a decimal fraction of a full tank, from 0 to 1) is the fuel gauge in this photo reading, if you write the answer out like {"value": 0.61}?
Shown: {"value": 0.375}
